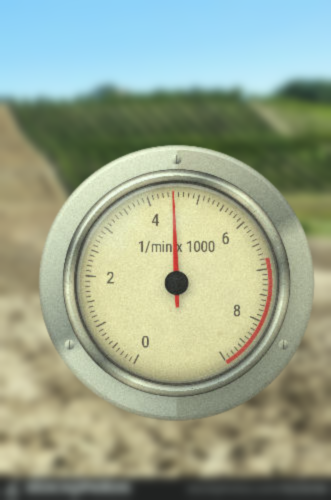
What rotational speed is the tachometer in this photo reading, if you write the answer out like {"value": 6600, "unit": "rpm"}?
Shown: {"value": 4500, "unit": "rpm"}
